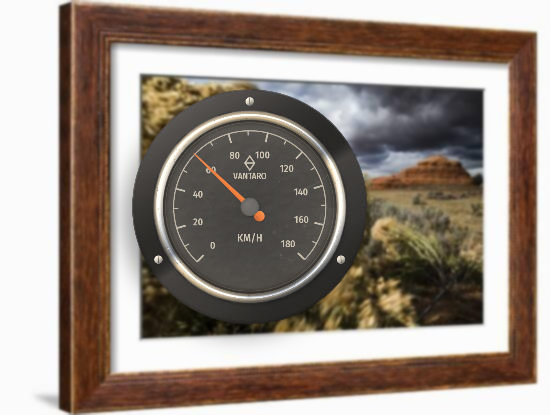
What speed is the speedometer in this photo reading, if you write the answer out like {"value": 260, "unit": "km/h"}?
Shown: {"value": 60, "unit": "km/h"}
